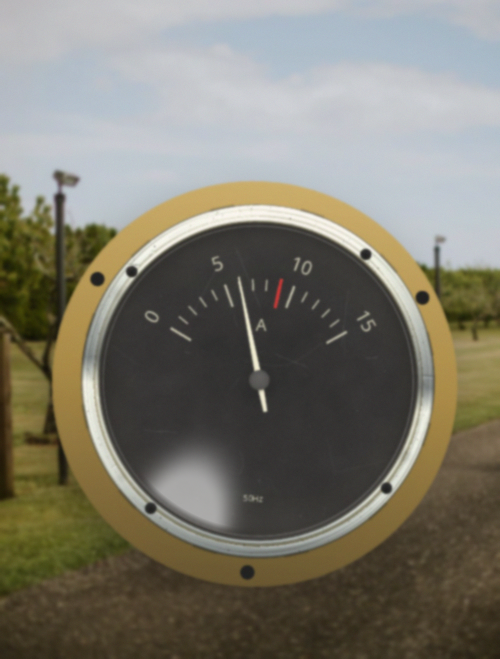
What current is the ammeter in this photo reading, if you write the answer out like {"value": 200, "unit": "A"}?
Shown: {"value": 6, "unit": "A"}
